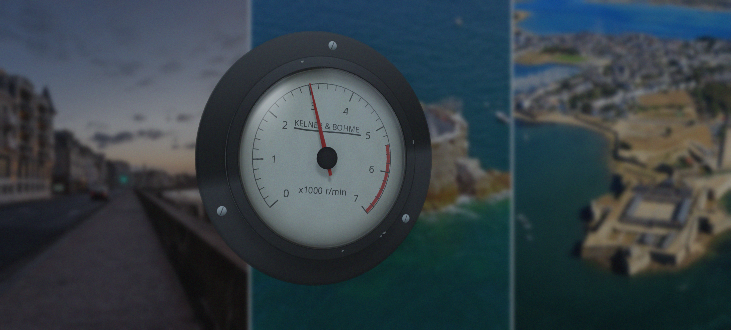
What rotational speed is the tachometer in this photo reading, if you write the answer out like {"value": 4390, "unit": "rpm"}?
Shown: {"value": 3000, "unit": "rpm"}
